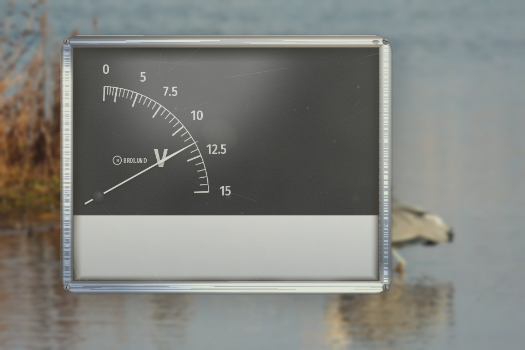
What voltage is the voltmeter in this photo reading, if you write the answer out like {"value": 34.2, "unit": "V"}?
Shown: {"value": 11.5, "unit": "V"}
